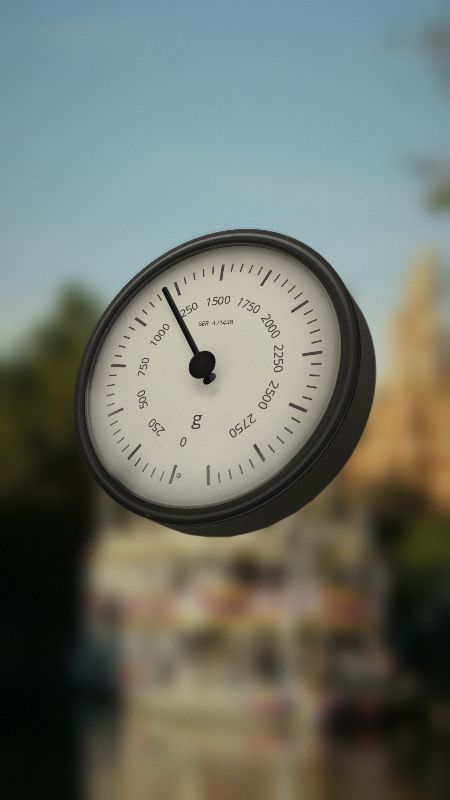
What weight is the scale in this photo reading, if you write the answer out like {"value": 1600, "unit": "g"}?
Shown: {"value": 1200, "unit": "g"}
